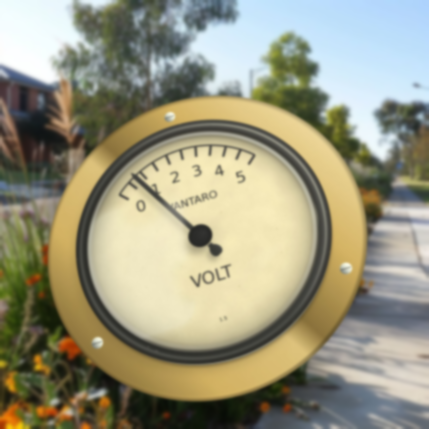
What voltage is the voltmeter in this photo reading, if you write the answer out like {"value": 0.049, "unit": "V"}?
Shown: {"value": 0.75, "unit": "V"}
